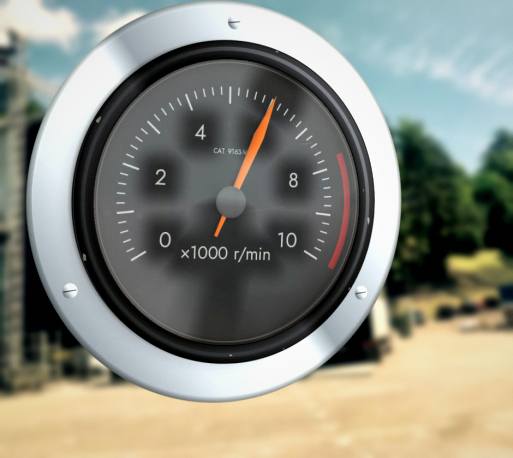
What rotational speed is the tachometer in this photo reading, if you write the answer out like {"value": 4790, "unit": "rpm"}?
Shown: {"value": 6000, "unit": "rpm"}
